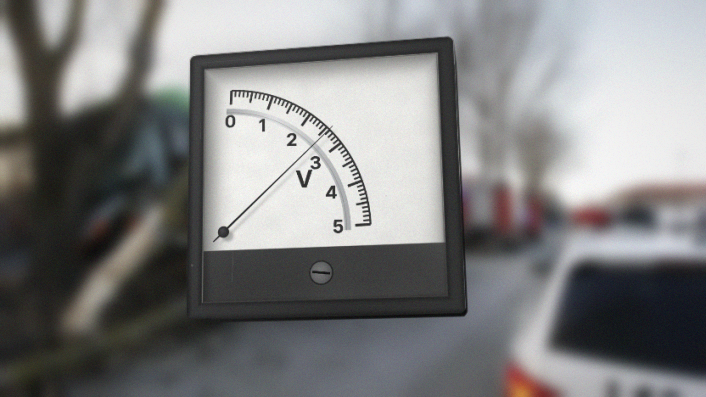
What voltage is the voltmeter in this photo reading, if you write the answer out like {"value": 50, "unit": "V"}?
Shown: {"value": 2.6, "unit": "V"}
